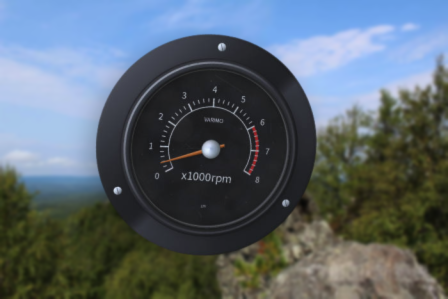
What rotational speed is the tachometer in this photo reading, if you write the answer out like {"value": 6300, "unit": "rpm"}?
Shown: {"value": 400, "unit": "rpm"}
